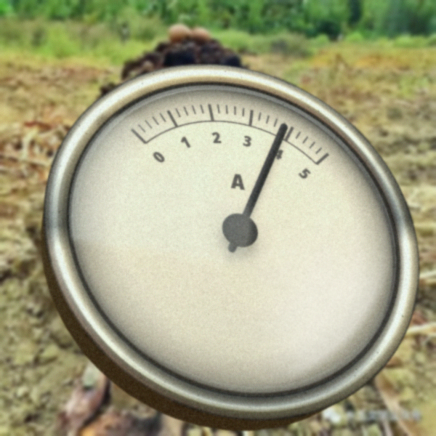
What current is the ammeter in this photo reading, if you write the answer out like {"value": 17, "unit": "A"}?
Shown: {"value": 3.8, "unit": "A"}
